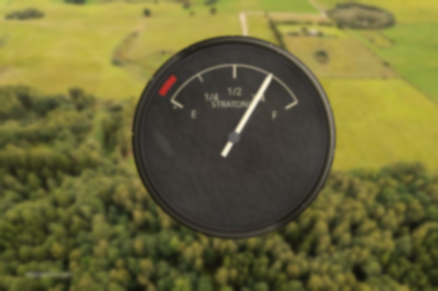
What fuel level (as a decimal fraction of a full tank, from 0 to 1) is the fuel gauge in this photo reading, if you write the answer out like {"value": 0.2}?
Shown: {"value": 0.75}
